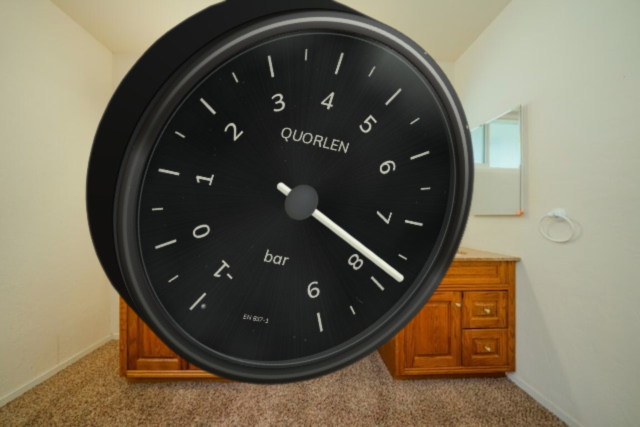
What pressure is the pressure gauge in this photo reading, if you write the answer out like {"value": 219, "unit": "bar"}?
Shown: {"value": 7.75, "unit": "bar"}
